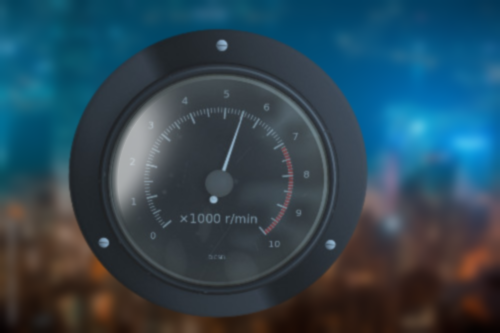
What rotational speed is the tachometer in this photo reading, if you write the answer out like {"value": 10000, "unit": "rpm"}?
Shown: {"value": 5500, "unit": "rpm"}
